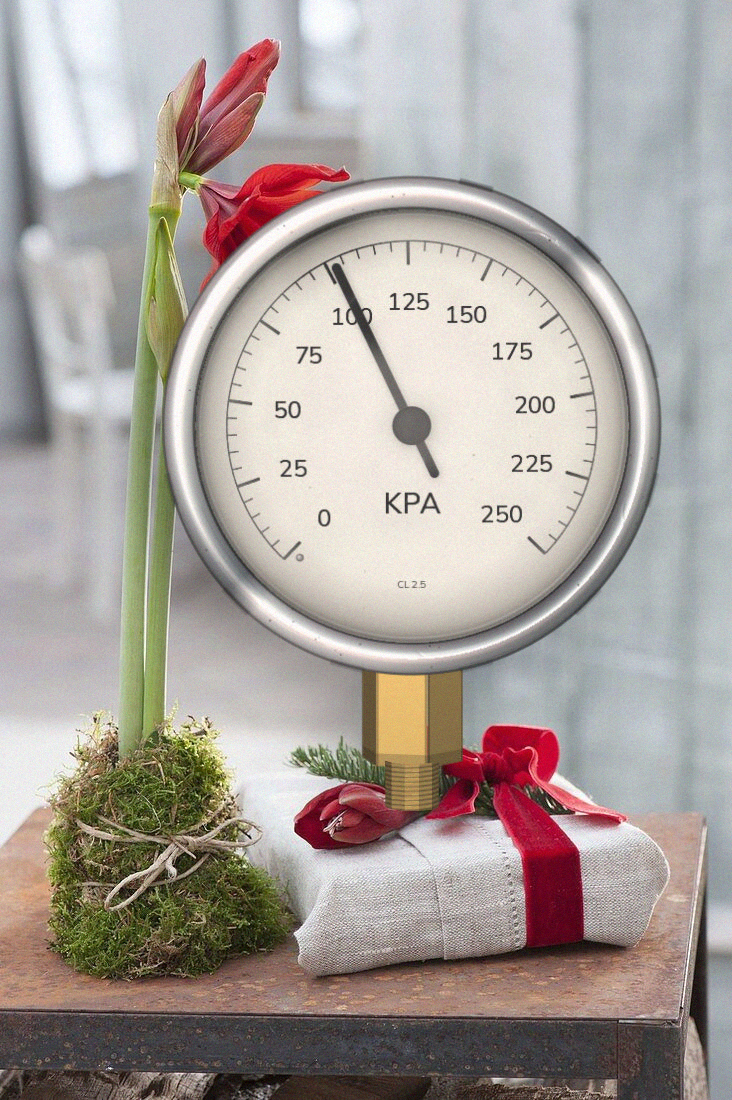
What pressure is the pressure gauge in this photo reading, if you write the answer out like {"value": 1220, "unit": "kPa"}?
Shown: {"value": 102.5, "unit": "kPa"}
